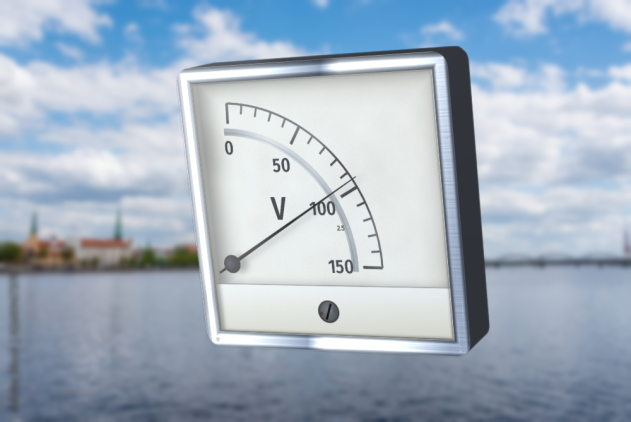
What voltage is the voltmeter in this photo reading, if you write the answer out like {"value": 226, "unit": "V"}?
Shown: {"value": 95, "unit": "V"}
